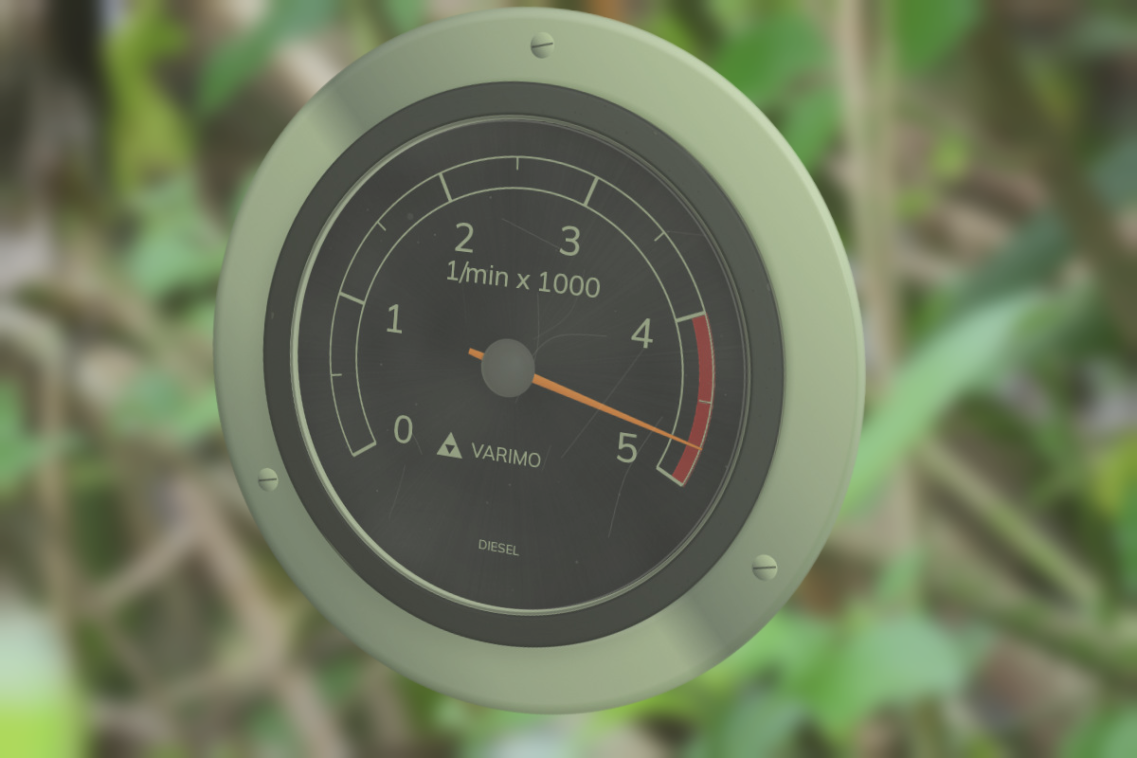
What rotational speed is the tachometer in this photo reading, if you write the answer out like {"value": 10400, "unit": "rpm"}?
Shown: {"value": 4750, "unit": "rpm"}
